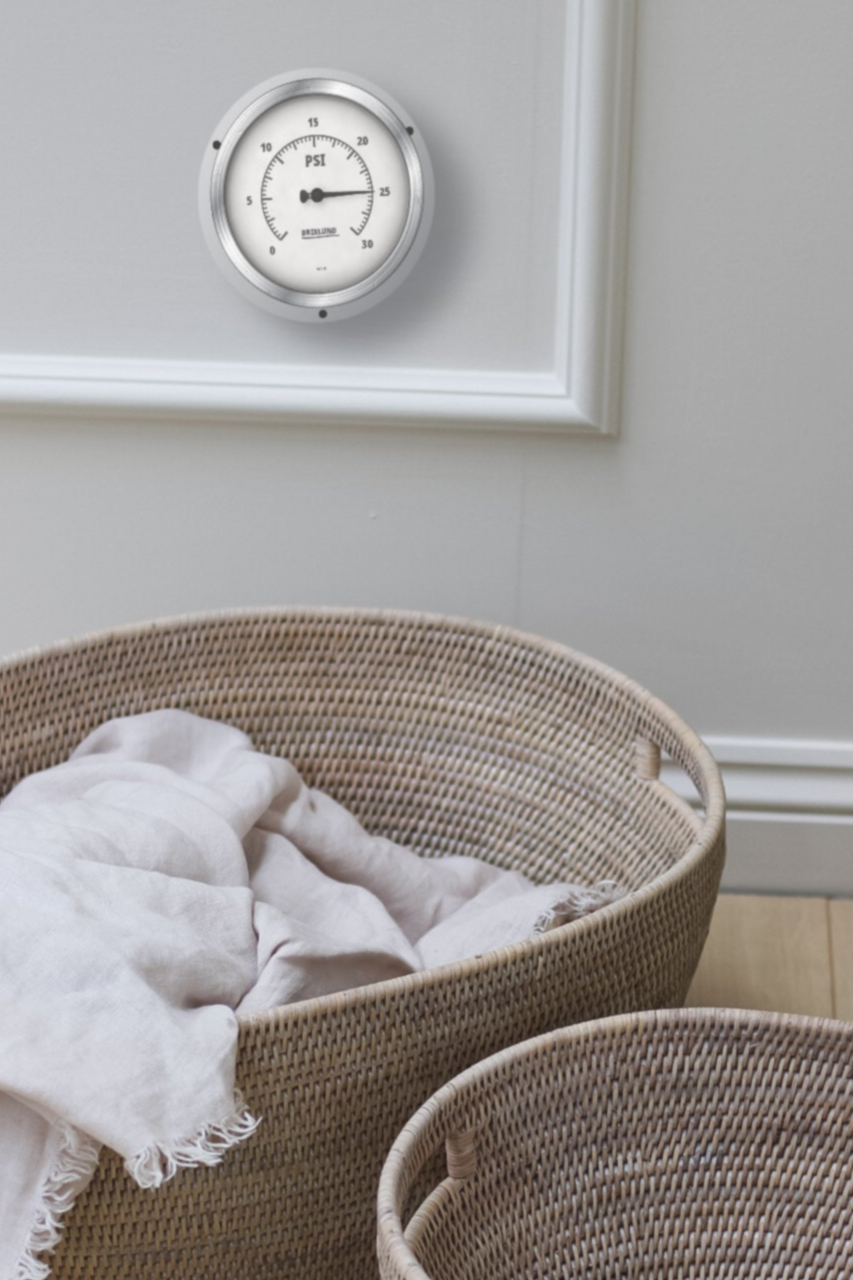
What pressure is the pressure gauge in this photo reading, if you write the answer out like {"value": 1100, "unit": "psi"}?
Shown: {"value": 25, "unit": "psi"}
